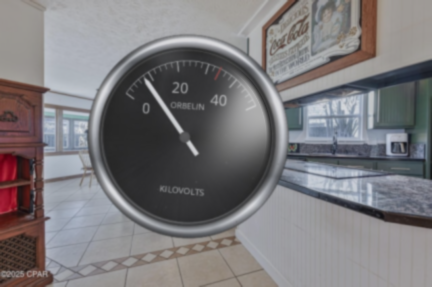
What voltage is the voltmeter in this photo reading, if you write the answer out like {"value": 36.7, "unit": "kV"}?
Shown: {"value": 8, "unit": "kV"}
